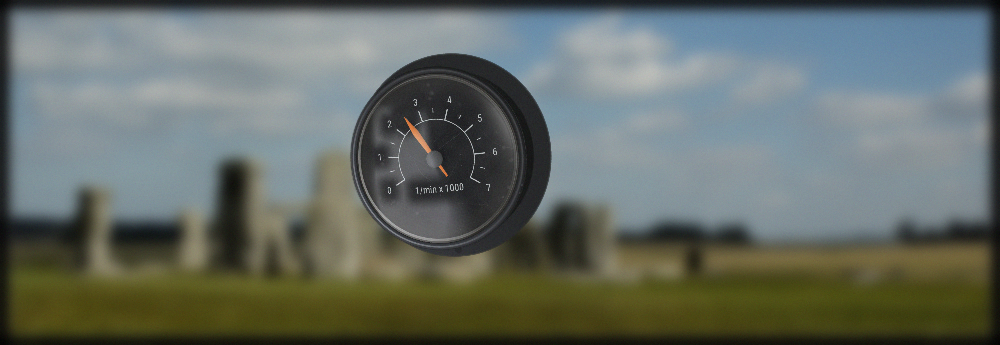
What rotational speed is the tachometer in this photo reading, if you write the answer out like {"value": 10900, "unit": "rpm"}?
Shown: {"value": 2500, "unit": "rpm"}
